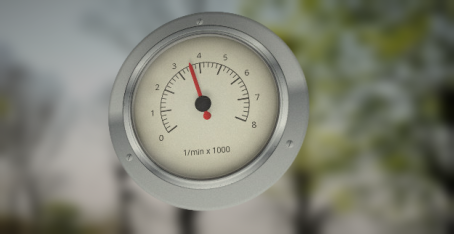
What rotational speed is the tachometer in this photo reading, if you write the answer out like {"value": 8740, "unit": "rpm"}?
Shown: {"value": 3600, "unit": "rpm"}
